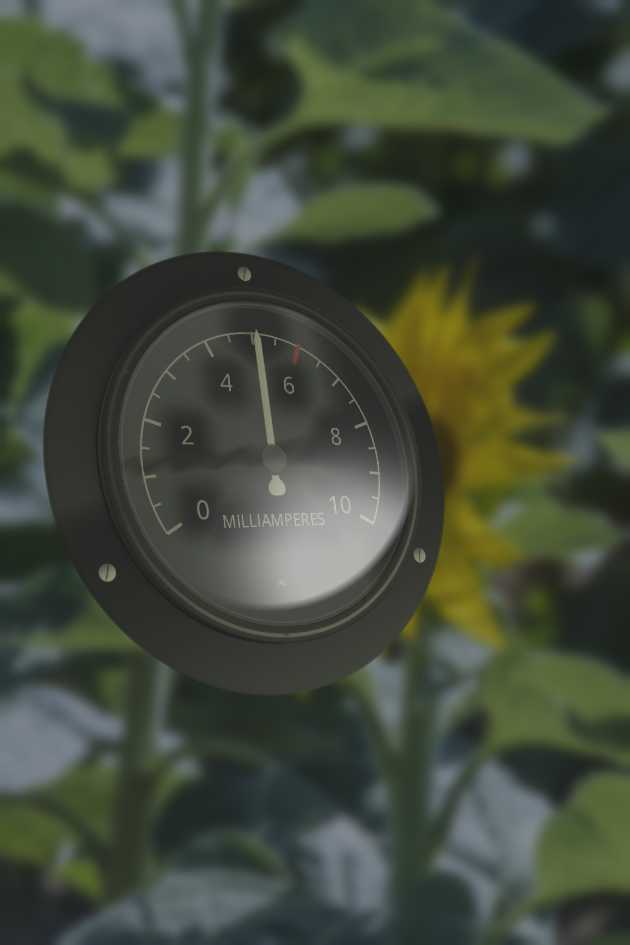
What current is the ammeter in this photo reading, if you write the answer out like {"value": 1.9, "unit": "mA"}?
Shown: {"value": 5, "unit": "mA"}
